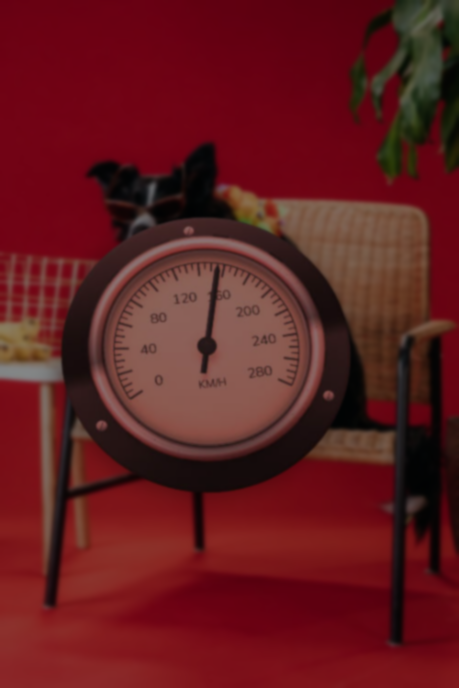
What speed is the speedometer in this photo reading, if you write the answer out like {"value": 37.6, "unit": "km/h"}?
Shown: {"value": 155, "unit": "km/h"}
